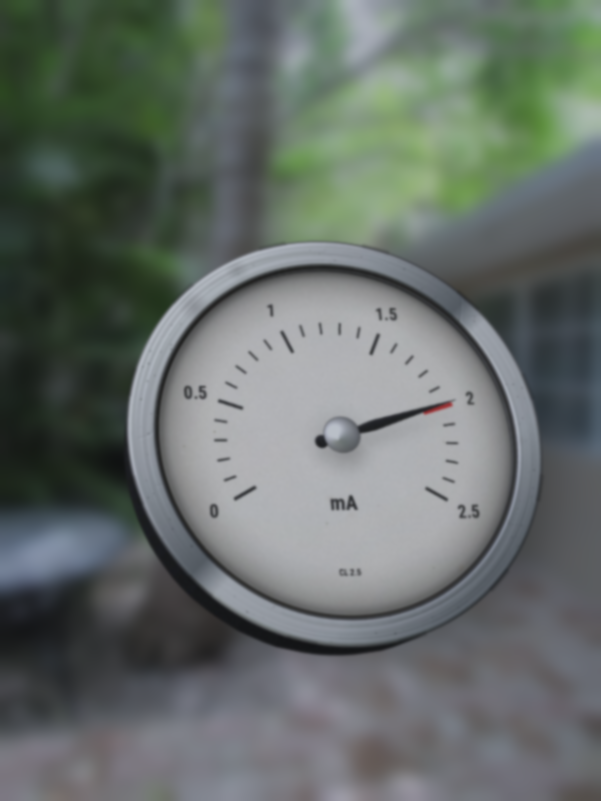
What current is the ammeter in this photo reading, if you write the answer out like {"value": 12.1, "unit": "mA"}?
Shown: {"value": 2, "unit": "mA"}
